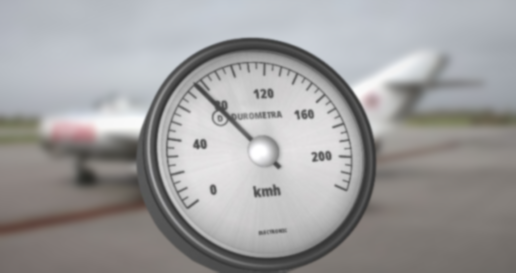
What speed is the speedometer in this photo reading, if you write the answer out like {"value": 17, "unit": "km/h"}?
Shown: {"value": 75, "unit": "km/h"}
